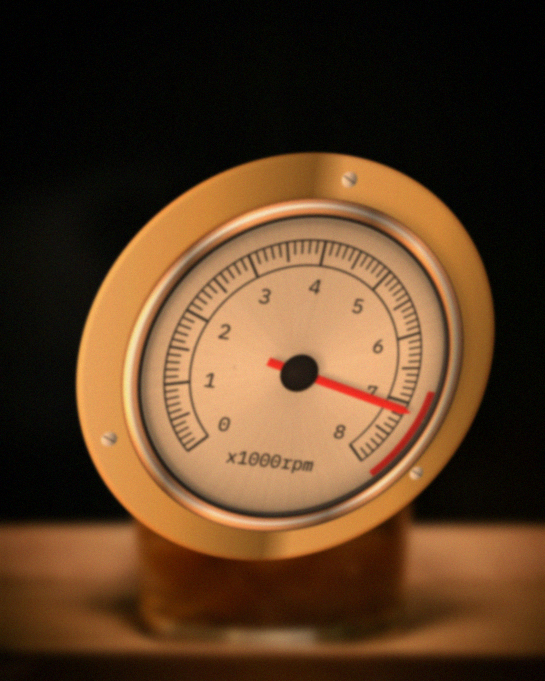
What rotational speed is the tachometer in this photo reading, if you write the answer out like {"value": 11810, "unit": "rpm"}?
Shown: {"value": 7100, "unit": "rpm"}
